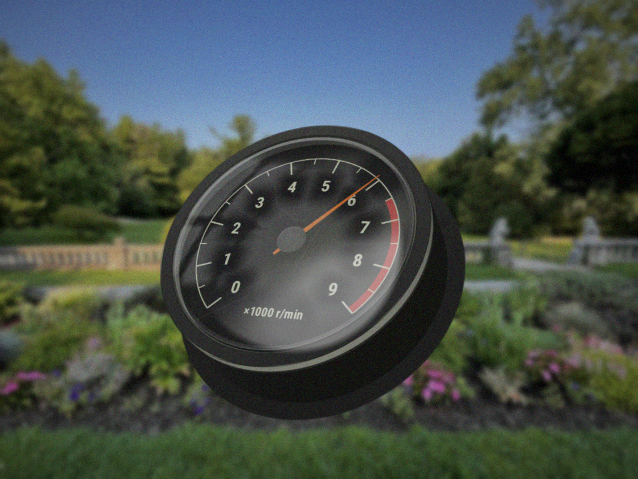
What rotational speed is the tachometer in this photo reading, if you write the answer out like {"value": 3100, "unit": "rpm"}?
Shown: {"value": 6000, "unit": "rpm"}
